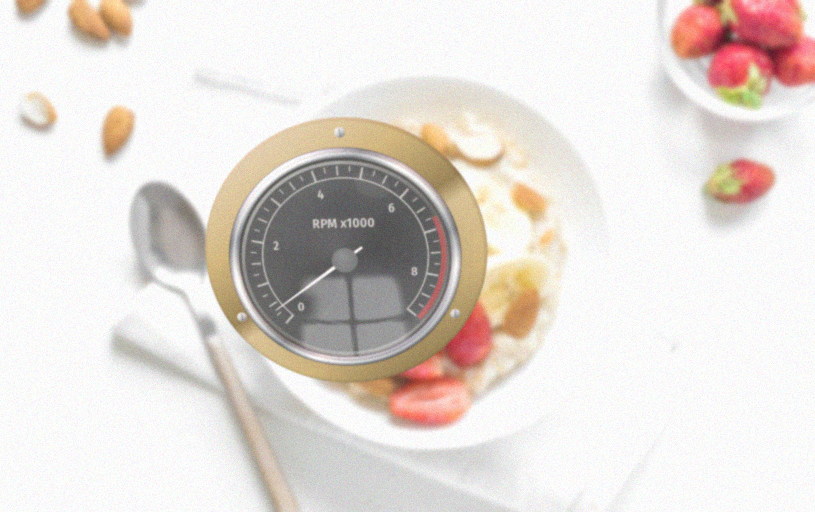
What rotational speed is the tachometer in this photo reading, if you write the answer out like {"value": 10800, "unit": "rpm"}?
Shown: {"value": 375, "unit": "rpm"}
